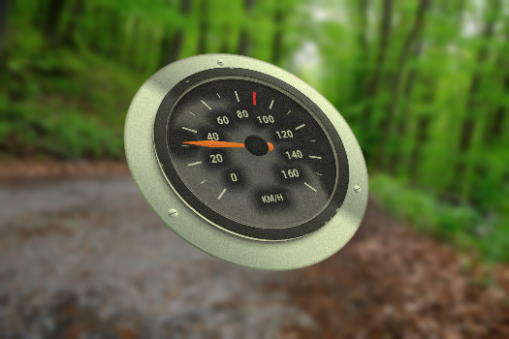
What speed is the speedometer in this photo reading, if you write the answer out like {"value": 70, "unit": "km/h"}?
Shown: {"value": 30, "unit": "km/h"}
